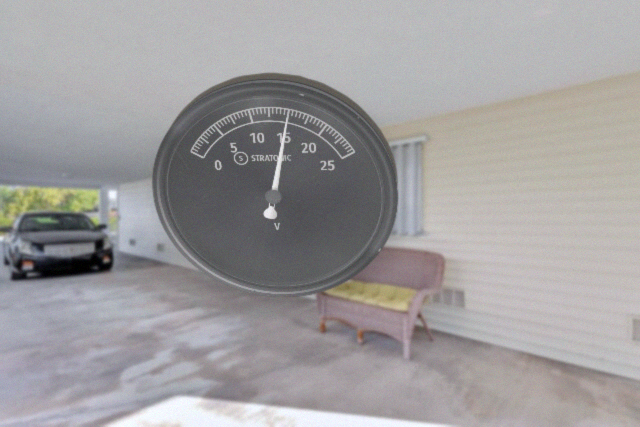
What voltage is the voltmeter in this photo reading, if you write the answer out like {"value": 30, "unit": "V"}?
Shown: {"value": 15, "unit": "V"}
